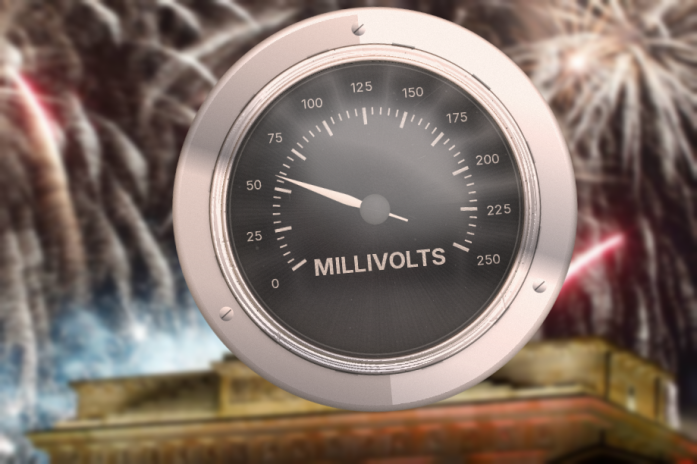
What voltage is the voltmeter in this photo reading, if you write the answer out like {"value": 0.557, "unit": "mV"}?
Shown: {"value": 57.5, "unit": "mV"}
